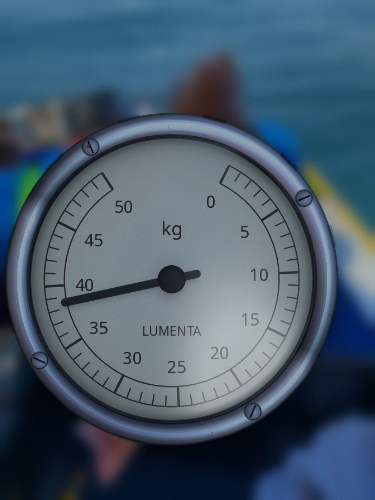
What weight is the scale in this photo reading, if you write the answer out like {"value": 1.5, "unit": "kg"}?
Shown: {"value": 38.5, "unit": "kg"}
